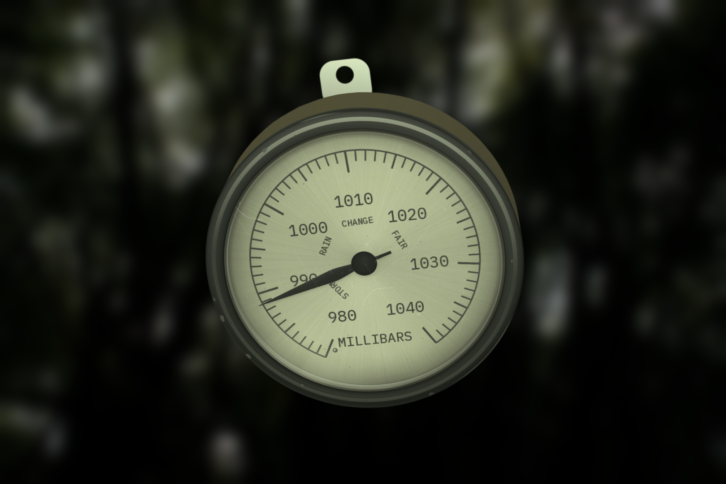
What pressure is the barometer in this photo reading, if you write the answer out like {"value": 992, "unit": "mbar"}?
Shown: {"value": 989, "unit": "mbar"}
